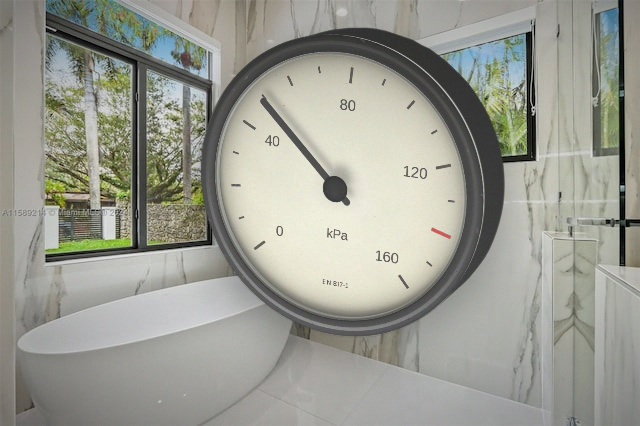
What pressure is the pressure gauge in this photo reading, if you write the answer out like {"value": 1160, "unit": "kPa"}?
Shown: {"value": 50, "unit": "kPa"}
